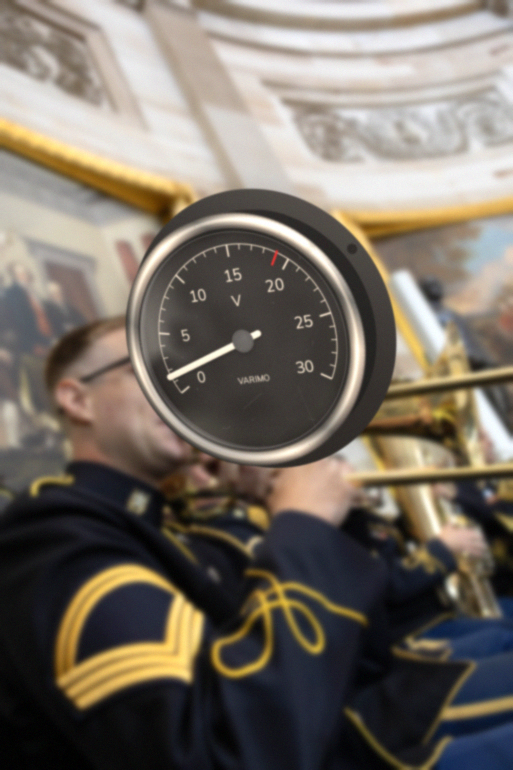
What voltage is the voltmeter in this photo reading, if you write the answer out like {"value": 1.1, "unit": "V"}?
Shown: {"value": 1.5, "unit": "V"}
